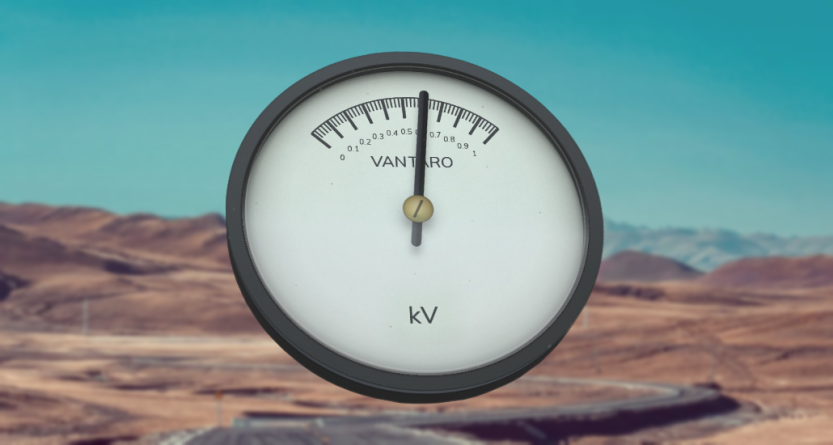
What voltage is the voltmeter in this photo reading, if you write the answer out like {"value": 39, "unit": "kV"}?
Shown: {"value": 0.6, "unit": "kV"}
